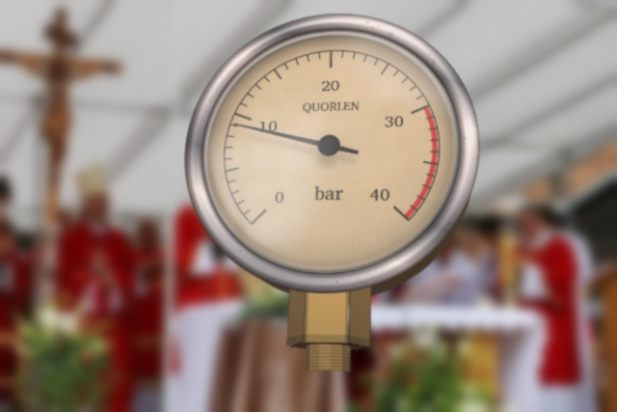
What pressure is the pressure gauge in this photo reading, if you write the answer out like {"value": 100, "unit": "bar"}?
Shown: {"value": 9, "unit": "bar"}
